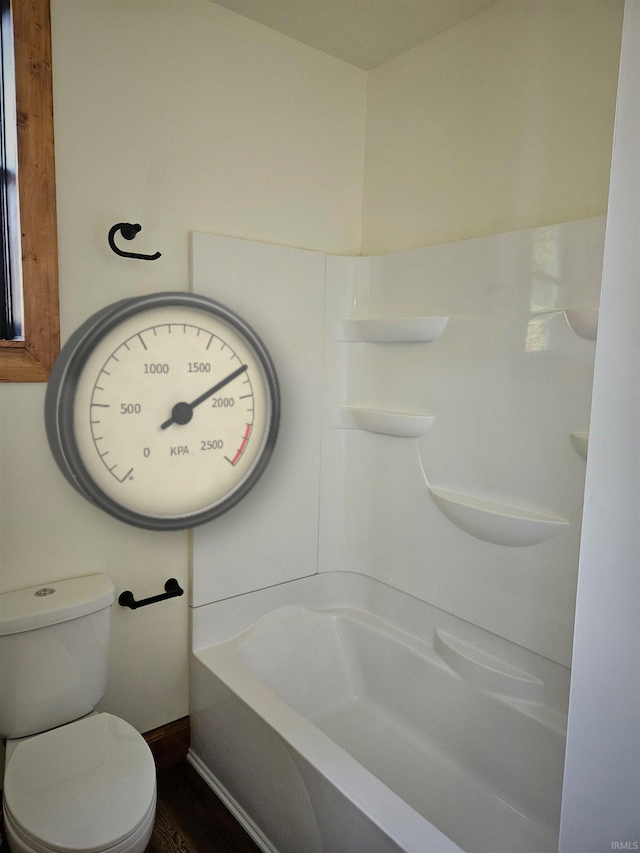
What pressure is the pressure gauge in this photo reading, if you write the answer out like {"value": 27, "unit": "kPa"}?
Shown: {"value": 1800, "unit": "kPa"}
